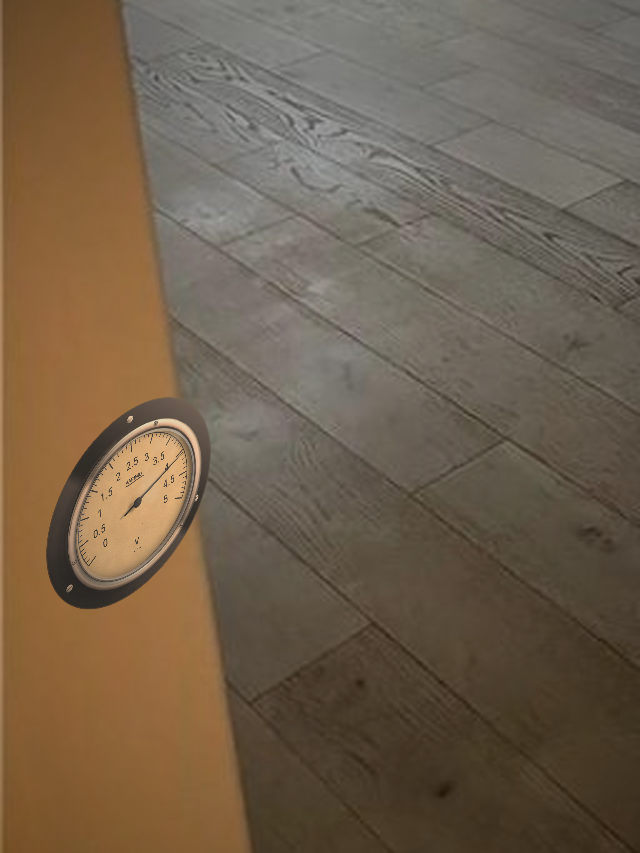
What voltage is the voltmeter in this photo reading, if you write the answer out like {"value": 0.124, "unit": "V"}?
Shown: {"value": 4, "unit": "V"}
